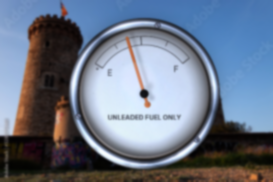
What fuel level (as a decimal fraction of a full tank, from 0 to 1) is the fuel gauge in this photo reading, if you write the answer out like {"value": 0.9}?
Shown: {"value": 0.375}
